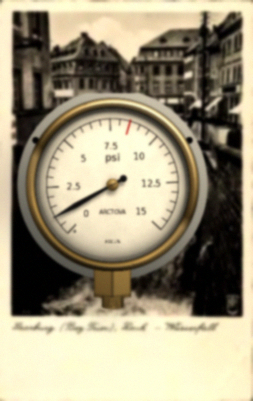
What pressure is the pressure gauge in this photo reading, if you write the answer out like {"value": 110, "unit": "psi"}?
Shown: {"value": 1, "unit": "psi"}
